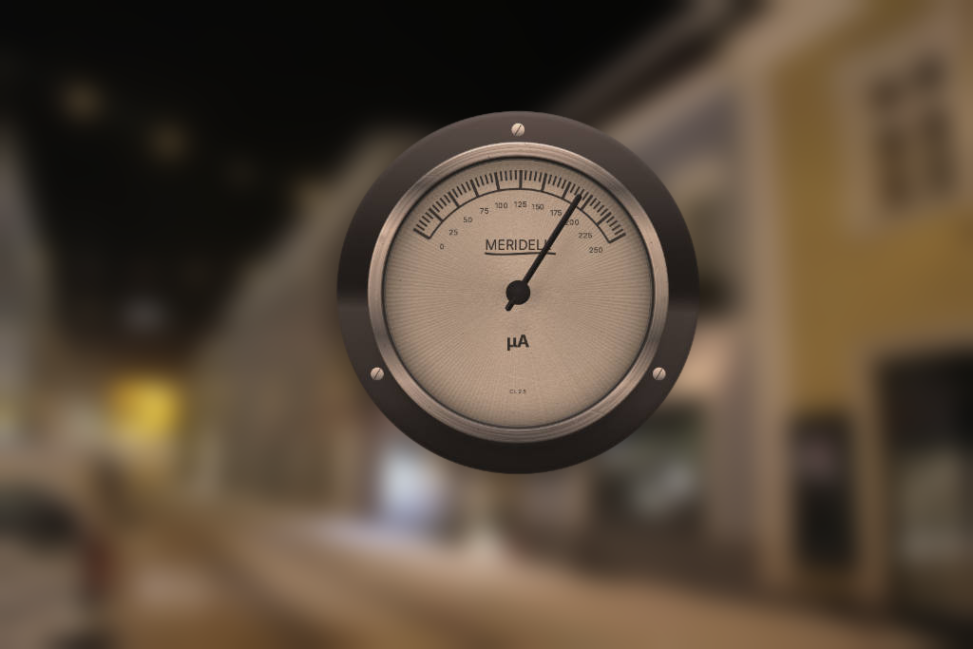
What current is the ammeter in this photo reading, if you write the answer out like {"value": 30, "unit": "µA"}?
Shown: {"value": 190, "unit": "µA"}
